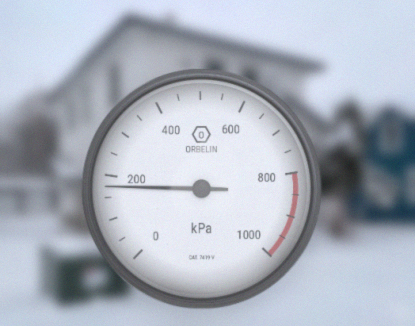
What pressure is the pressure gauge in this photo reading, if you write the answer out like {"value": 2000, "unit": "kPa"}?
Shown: {"value": 175, "unit": "kPa"}
